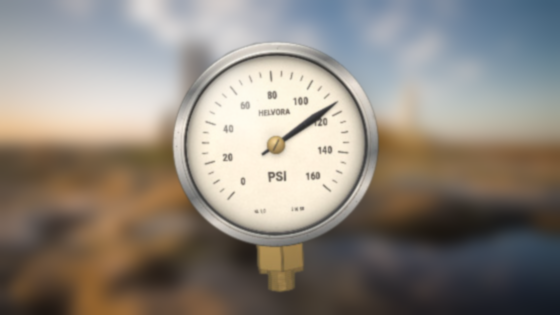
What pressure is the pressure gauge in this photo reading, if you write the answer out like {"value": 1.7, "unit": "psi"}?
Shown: {"value": 115, "unit": "psi"}
